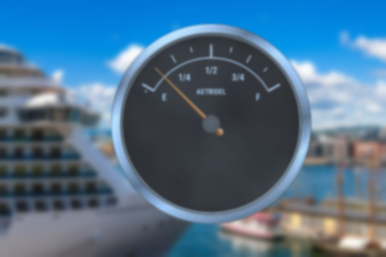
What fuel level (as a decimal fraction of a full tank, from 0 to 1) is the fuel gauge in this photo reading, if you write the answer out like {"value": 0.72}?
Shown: {"value": 0.125}
